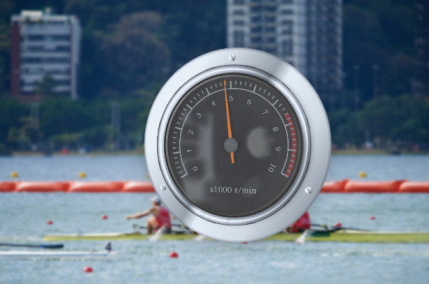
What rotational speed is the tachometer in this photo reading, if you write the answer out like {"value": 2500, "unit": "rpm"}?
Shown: {"value": 4800, "unit": "rpm"}
